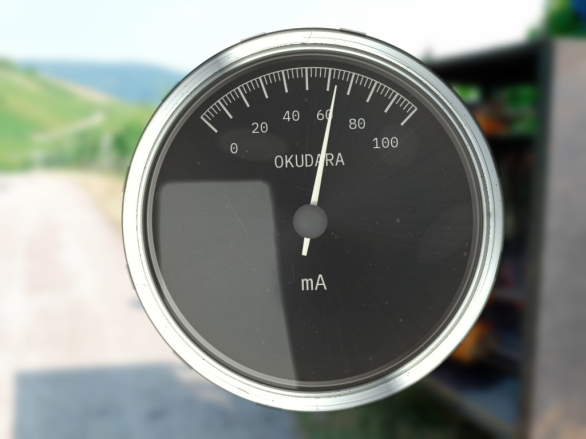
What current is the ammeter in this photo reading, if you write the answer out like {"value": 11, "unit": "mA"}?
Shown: {"value": 64, "unit": "mA"}
